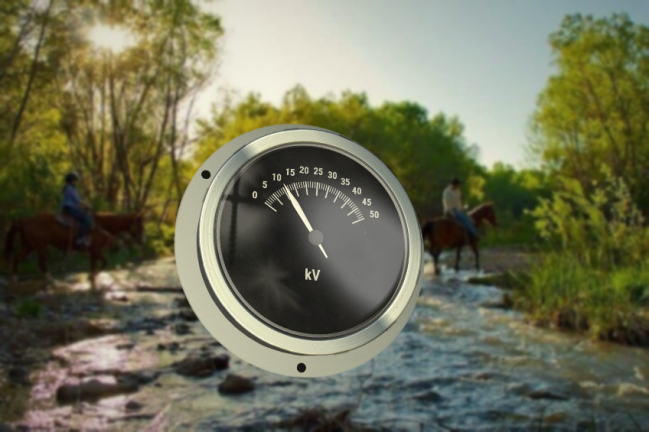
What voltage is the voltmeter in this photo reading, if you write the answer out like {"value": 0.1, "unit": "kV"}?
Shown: {"value": 10, "unit": "kV"}
